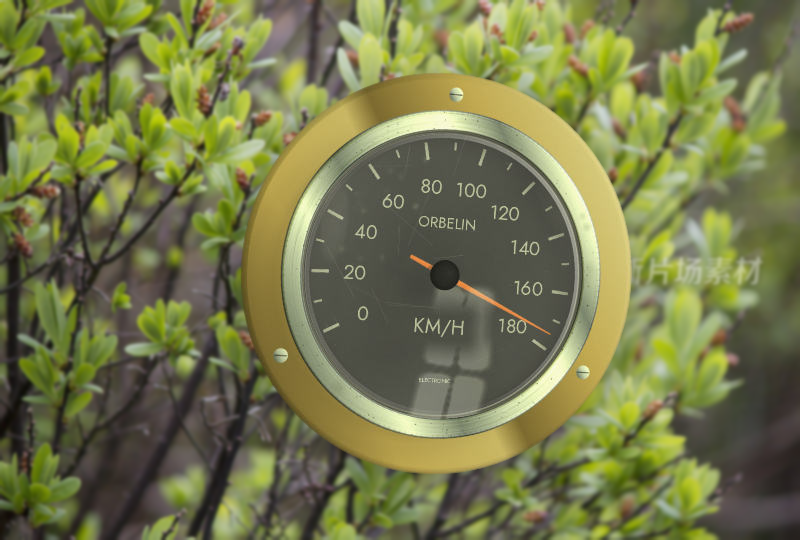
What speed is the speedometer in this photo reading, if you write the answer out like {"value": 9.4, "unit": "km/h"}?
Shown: {"value": 175, "unit": "km/h"}
